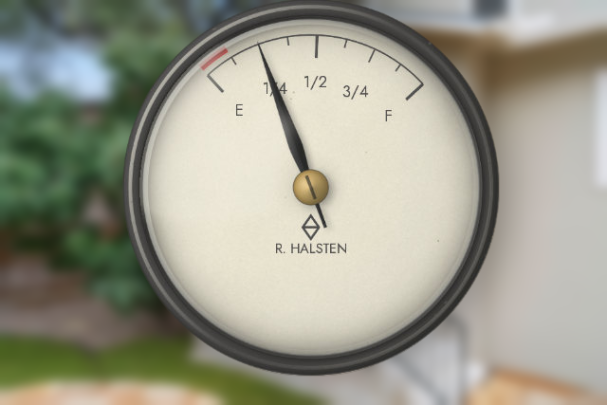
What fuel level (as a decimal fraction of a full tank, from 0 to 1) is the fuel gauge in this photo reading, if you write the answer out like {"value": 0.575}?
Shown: {"value": 0.25}
